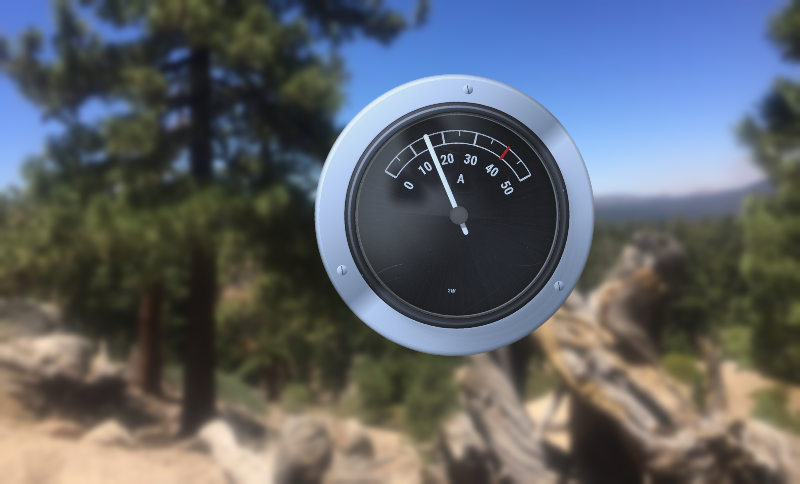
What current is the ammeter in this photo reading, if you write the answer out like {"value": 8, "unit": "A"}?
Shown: {"value": 15, "unit": "A"}
